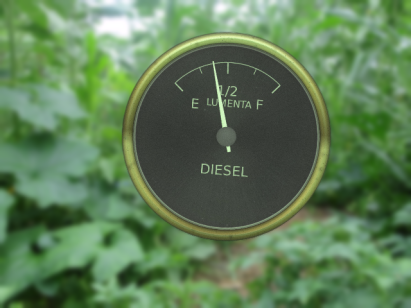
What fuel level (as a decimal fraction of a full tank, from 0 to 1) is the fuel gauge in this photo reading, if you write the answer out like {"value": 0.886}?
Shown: {"value": 0.375}
